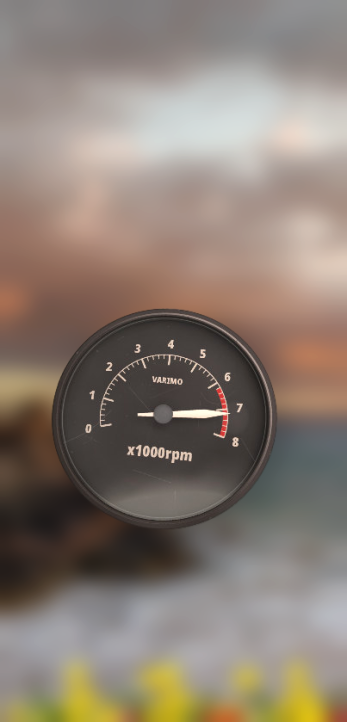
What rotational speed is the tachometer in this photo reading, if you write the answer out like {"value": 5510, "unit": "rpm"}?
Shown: {"value": 7200, "unit": "rpm"}
